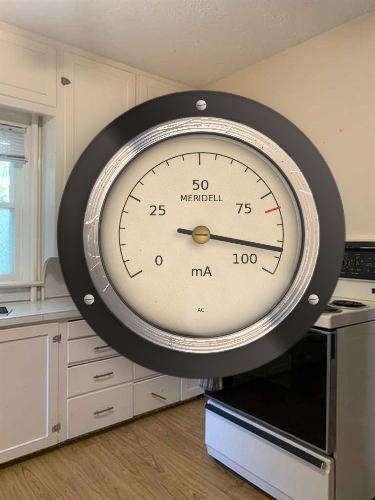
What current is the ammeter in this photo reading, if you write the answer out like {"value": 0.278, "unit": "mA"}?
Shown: {"value": 92.5, "unit": "mA"}
